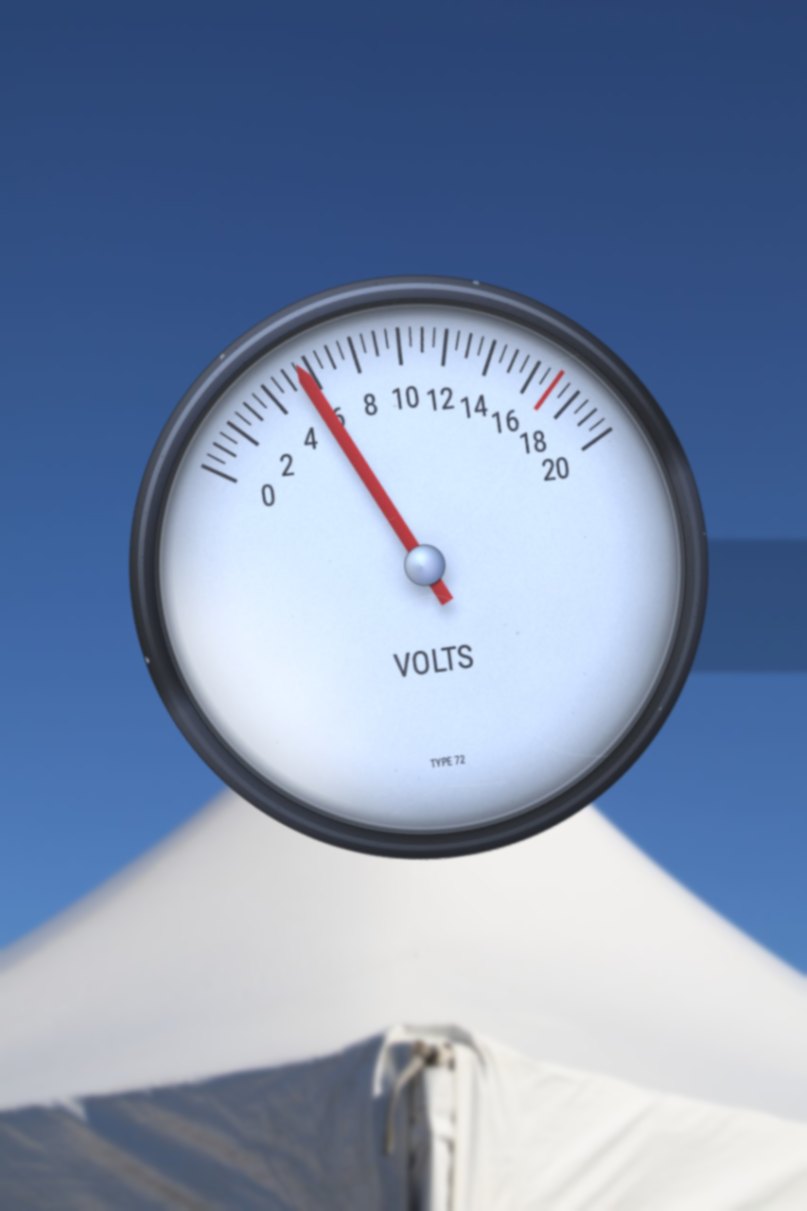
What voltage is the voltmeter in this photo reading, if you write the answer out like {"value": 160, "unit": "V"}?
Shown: {"value": 5.5, "unit": "V"}
